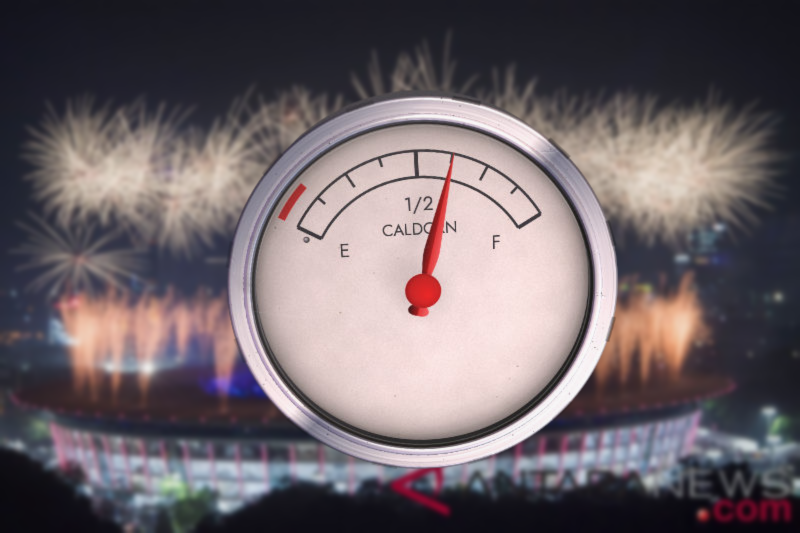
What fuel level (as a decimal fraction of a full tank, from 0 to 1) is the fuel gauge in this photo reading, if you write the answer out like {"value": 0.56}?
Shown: {"value": 0.625}
